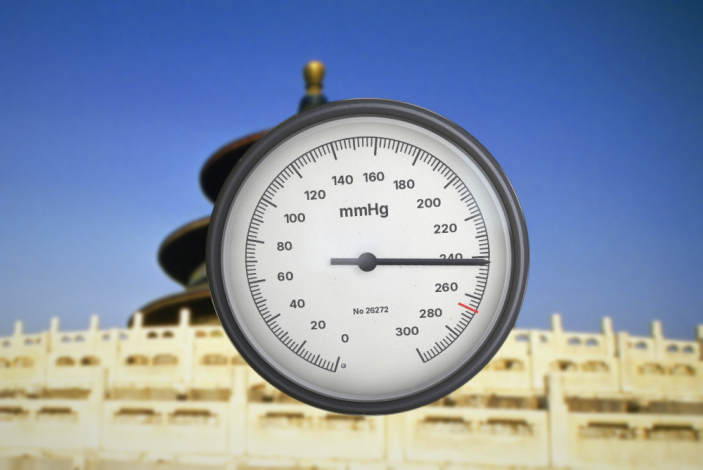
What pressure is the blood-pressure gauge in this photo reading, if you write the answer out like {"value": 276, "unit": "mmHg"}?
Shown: {"value": 242, "unit": "mmHg"}
